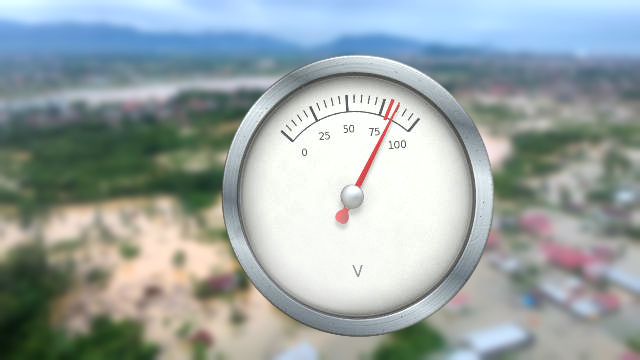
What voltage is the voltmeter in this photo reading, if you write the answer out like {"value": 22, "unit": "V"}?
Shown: {"value": 85, "unit": "V"}
